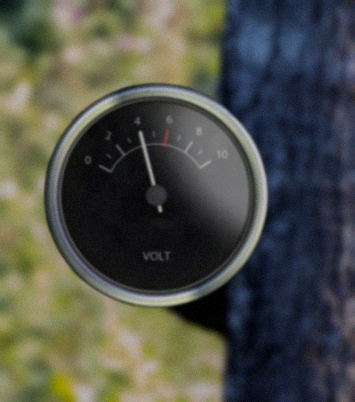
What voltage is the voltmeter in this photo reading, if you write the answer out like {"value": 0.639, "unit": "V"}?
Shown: {"value": 4, "unit": "V"}
